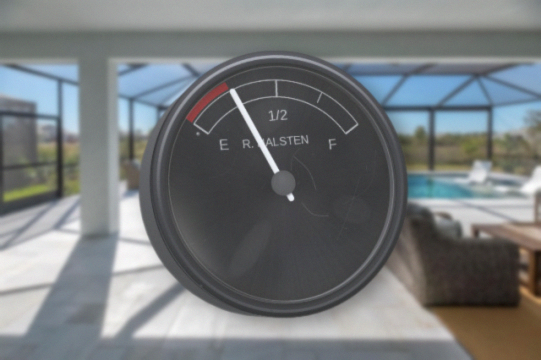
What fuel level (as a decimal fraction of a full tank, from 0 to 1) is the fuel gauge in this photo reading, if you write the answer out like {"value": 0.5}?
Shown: {"value": 0.25}
